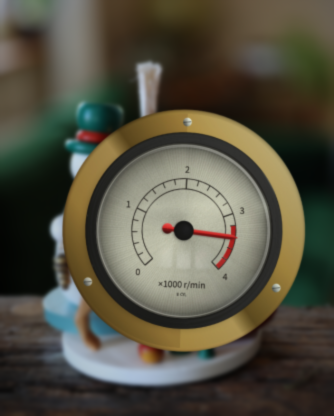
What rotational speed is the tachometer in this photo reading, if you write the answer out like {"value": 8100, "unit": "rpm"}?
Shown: {"value": 3400, "unit": "rpm"}
